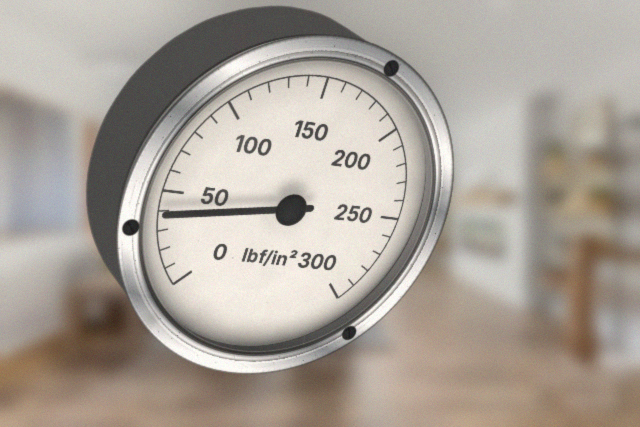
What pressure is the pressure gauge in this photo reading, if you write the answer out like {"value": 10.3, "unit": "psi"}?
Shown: {"value": 40, "unit": "psi"}
